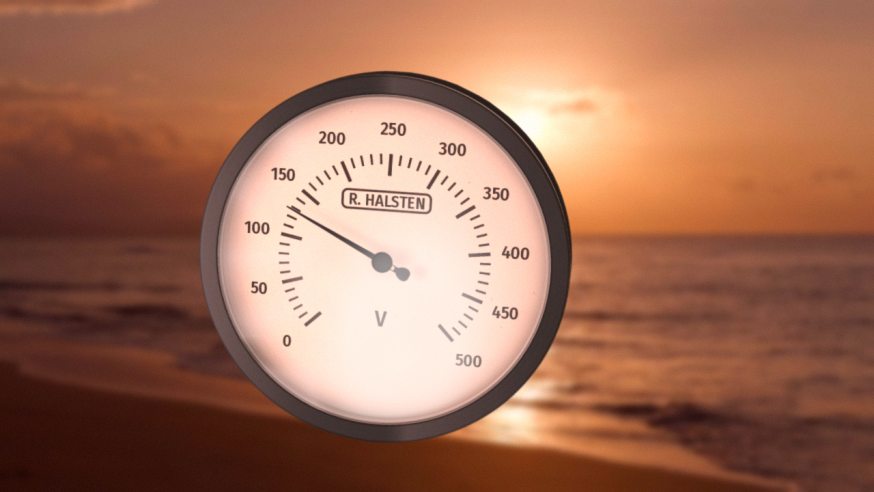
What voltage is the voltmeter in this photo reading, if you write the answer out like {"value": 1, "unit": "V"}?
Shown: {"value": 130, "unit": "V"}
